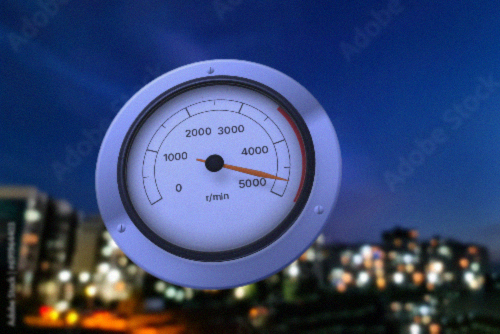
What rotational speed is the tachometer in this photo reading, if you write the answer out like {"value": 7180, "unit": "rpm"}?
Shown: {"value": 4750, "unit": "rpm"}
